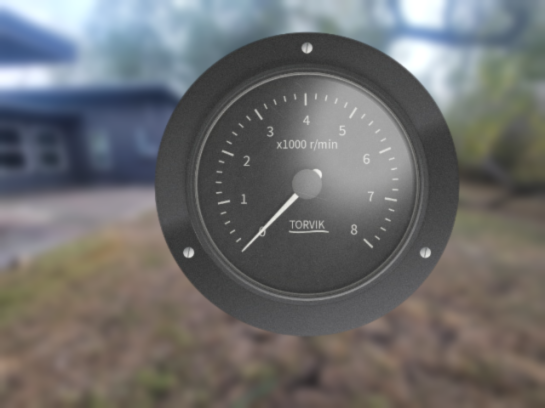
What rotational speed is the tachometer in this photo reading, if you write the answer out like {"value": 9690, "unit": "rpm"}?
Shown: {"value": 0, "unit": "rpm"}
